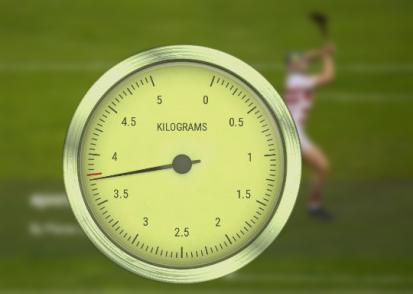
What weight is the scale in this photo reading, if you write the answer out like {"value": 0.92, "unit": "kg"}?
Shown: {"value": 3.75, "unit": "kg"}
